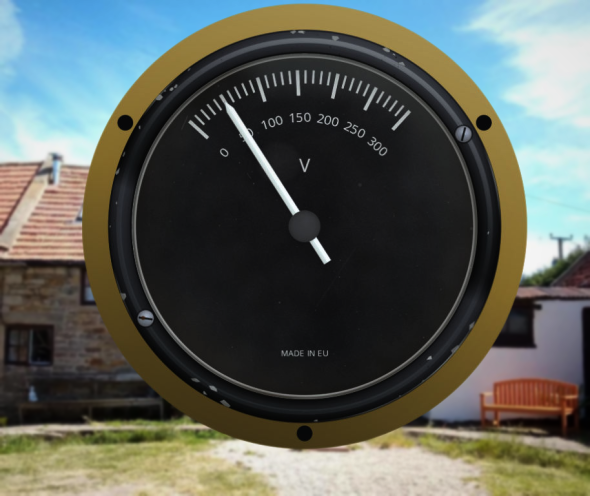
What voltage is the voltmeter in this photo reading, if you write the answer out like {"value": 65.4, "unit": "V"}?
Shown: {"value": 50, "unit": "V"}
